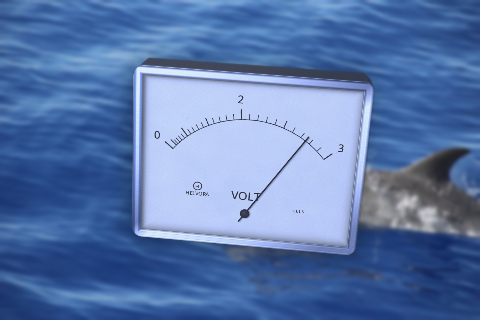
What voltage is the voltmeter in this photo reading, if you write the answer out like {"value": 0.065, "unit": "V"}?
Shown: {"value": 2.75, "unit": "V"}
